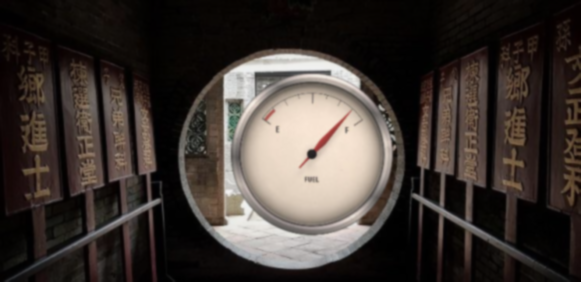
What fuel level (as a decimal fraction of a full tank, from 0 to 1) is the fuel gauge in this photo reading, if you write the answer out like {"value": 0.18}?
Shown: {"value": 0.875}
